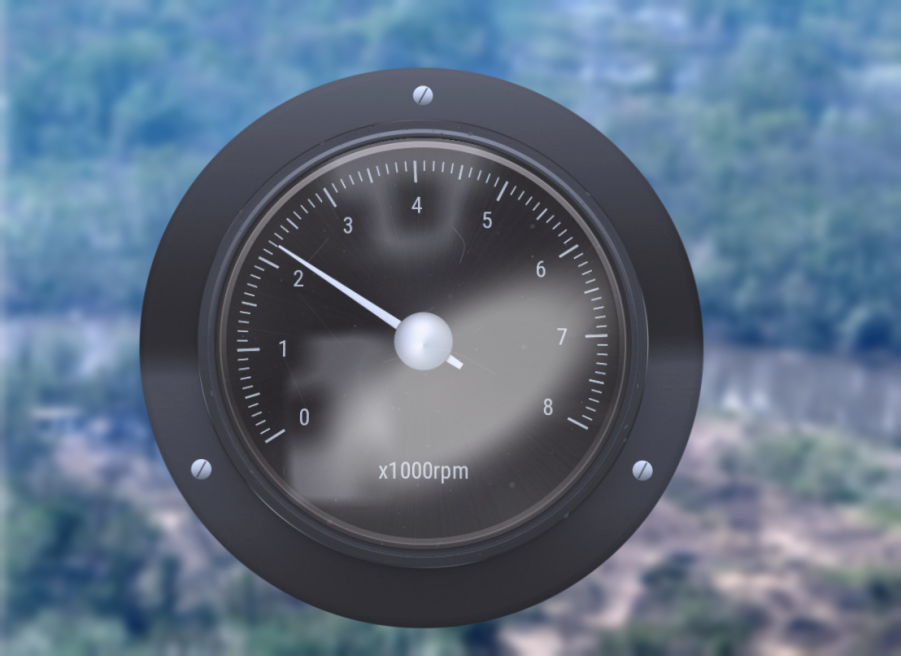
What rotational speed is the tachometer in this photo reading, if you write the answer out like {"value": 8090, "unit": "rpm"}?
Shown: {"value": 2200, "unit": "rpm"}
